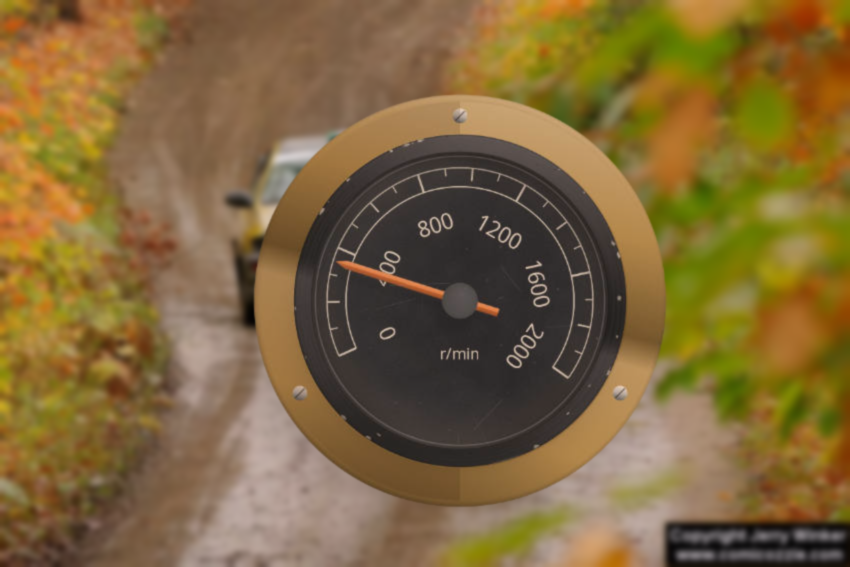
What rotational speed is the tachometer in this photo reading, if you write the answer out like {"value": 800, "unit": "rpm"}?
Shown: {"value": 350, "unit": "rpm"}
